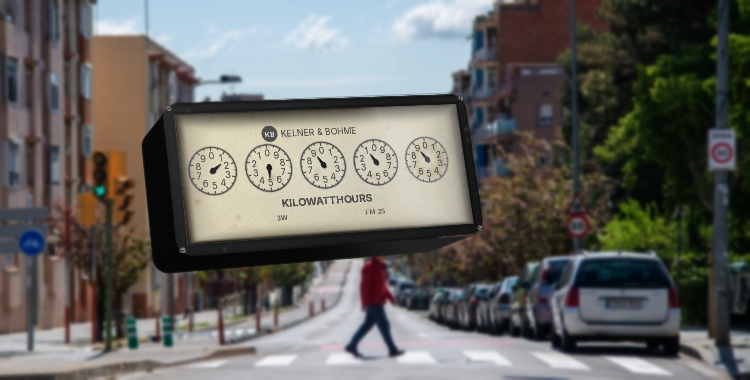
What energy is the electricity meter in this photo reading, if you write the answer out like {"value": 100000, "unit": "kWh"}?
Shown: {"value": 14909, "unit": "kWh"}
